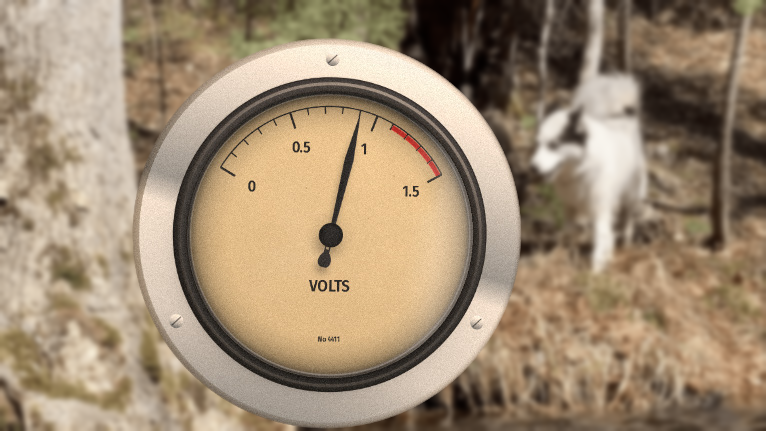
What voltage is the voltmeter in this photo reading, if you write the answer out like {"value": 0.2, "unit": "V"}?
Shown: {"value": 0.9, "unit": "V"}
